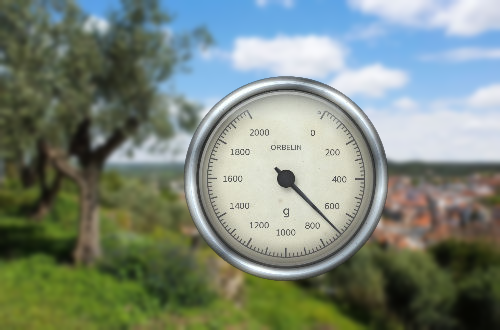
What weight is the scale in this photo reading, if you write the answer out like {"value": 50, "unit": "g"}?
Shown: {"value": 700, "unit": "g"}
